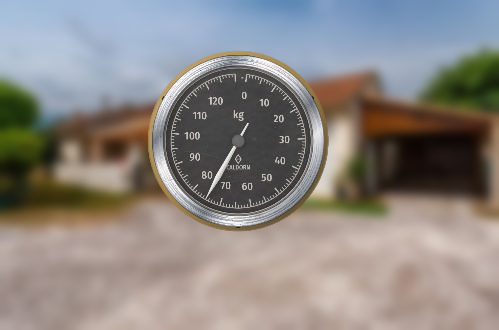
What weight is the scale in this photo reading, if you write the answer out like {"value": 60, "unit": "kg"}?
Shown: {"value": 75, "unit": "kg"}
